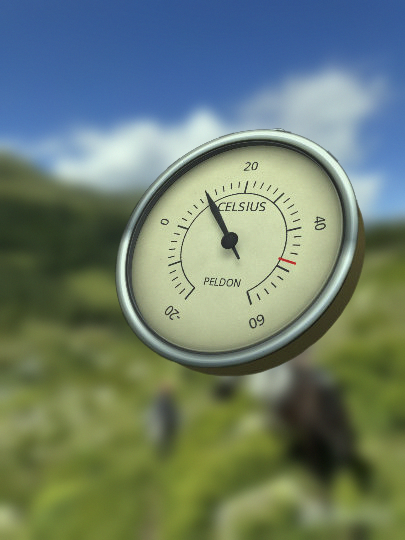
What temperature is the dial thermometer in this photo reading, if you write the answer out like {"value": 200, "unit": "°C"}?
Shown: {"value": 10, "unit": "°C"}
